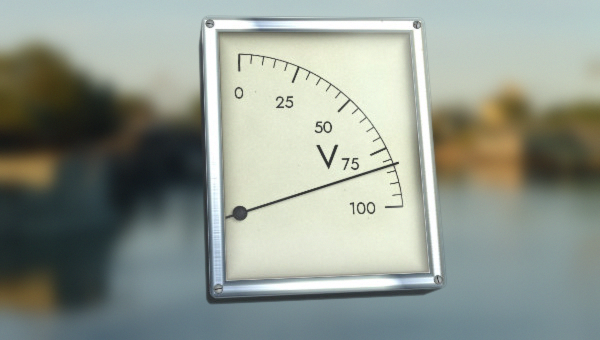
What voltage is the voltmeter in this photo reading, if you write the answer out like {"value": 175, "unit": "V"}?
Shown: {"value": 82.5, "unit": "V"}
